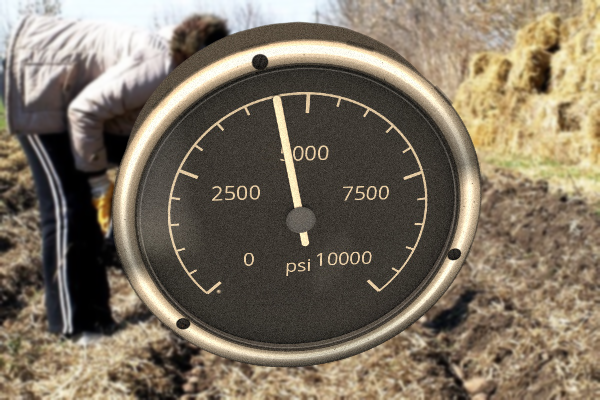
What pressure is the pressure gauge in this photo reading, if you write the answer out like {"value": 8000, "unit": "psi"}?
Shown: {"value": 4500, "unit": "psi"}
